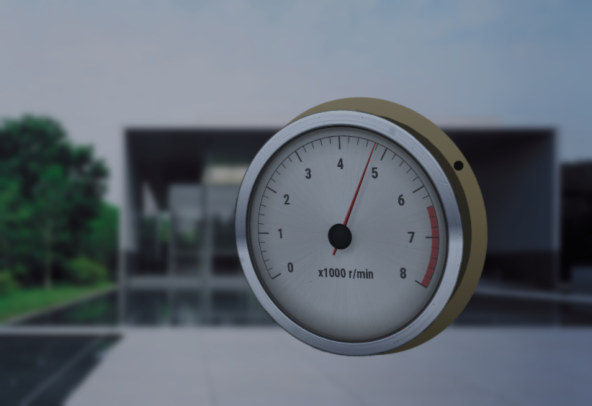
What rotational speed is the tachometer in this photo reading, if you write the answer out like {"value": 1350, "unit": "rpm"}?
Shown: {"value": 4800, "unit": "rpm"}
